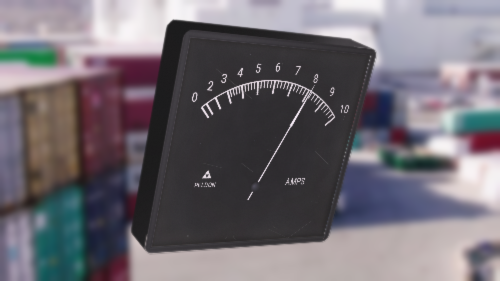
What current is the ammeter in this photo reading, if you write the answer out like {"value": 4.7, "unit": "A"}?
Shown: {"value": 8, "unit": "A"}
